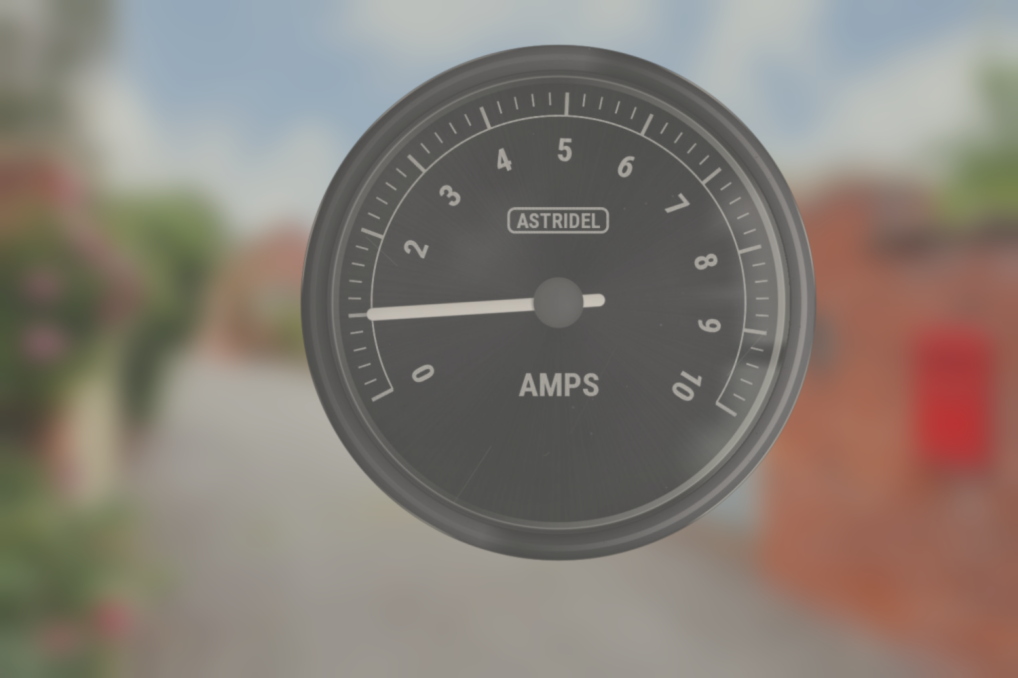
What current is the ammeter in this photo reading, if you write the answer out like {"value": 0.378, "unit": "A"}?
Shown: {"value": 1, "unit": "A"}
